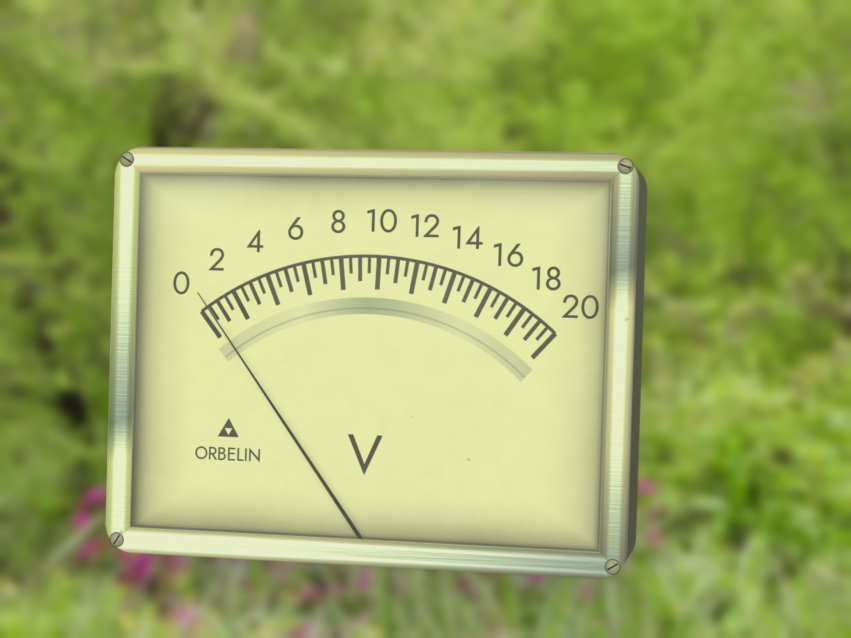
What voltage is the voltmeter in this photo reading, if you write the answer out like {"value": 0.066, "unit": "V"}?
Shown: {"value": 0.5, "unit": "V"}
